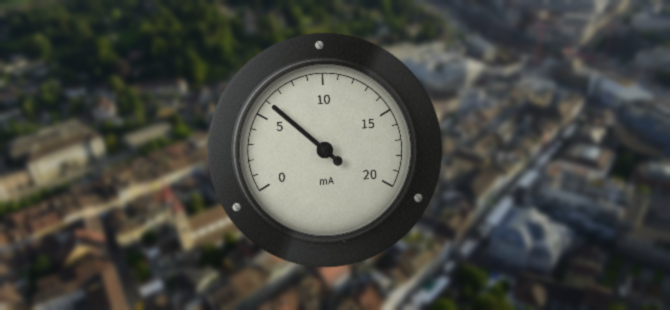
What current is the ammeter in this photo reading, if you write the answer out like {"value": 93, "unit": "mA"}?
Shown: {"value": 6, "unit": "mA"}
